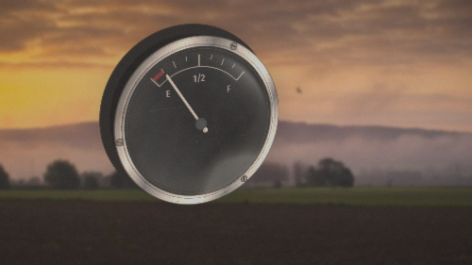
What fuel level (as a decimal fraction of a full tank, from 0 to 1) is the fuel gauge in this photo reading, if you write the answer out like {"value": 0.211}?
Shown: {"value": 0.125}
